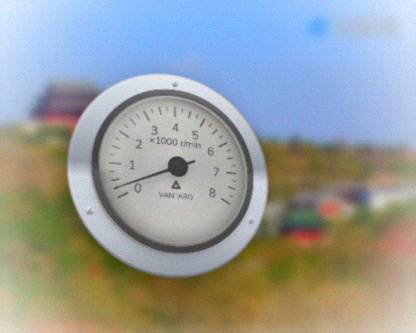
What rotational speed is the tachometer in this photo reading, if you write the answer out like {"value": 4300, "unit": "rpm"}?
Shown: {"value": 250, "unit": "rpm"}
